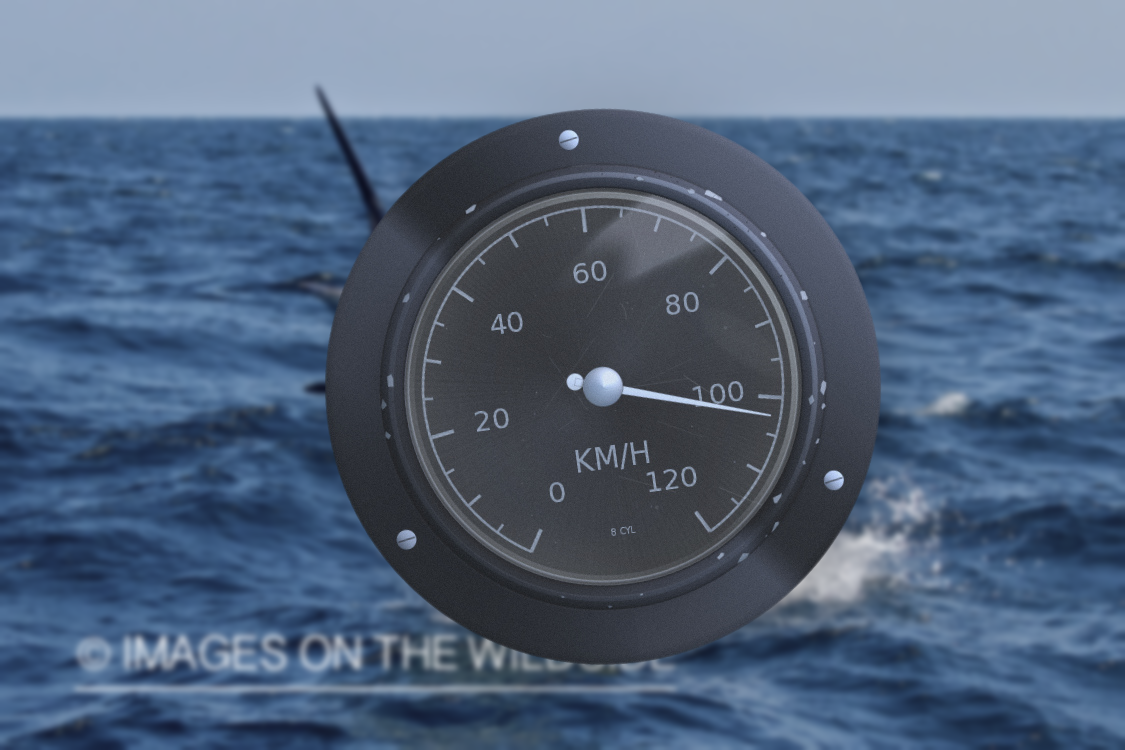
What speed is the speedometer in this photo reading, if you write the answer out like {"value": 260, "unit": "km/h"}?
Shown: {"value": 102.5, "unit": "km/h"}
